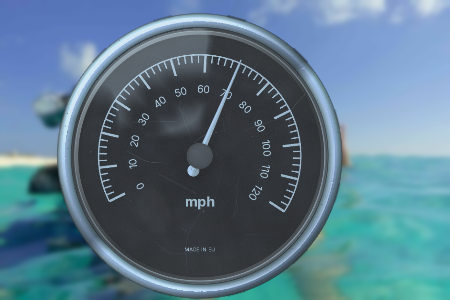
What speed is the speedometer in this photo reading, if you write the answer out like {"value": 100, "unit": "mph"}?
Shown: {"value": 70, "unit": "mph"}
